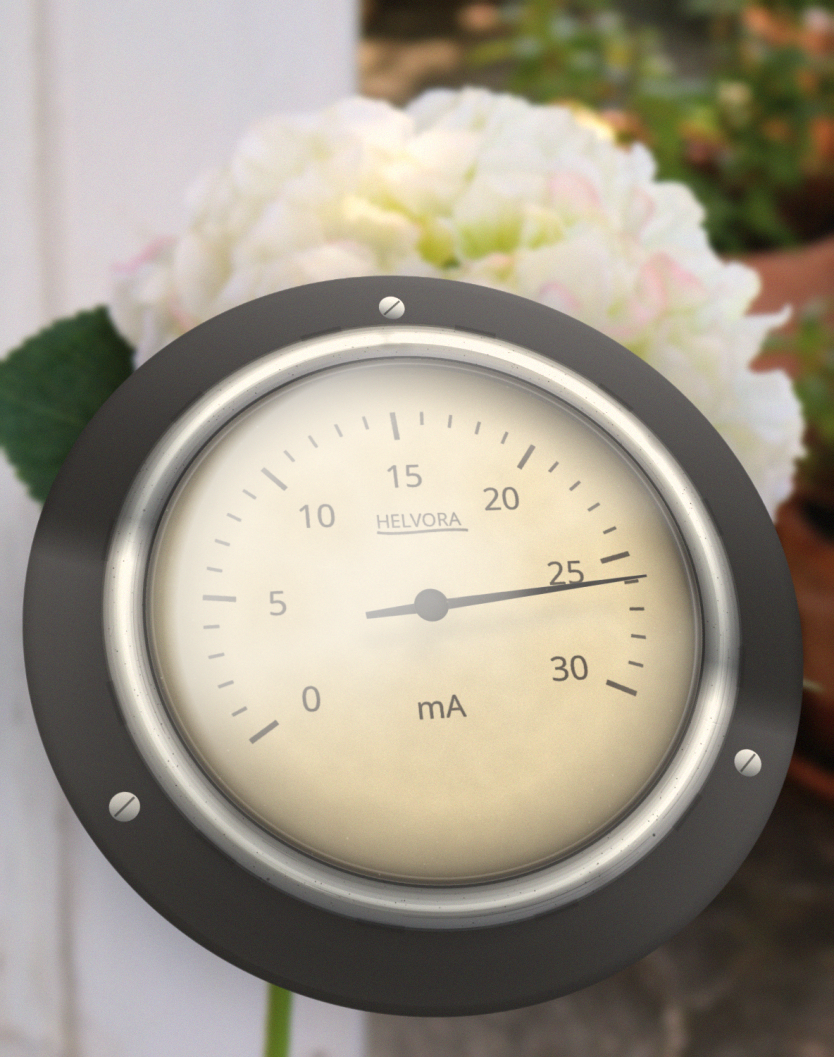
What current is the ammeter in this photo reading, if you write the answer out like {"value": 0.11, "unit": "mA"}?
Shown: {"value": 26, "unit": "mA"}
